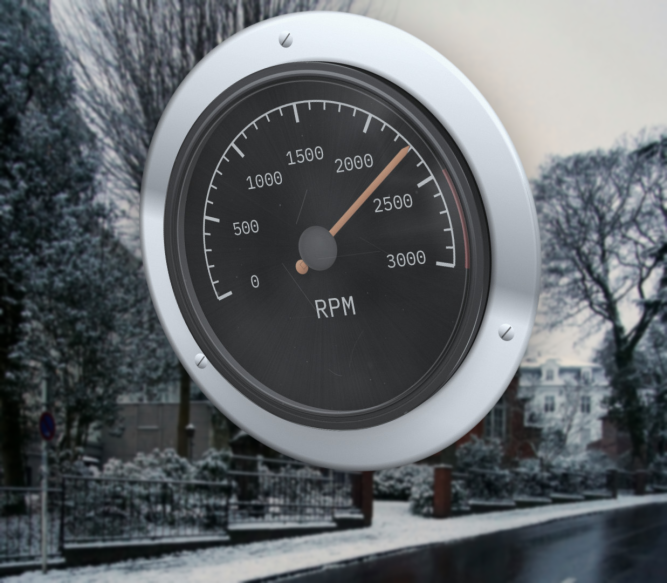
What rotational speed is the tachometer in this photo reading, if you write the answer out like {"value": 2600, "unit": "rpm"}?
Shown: {"value": 2300, "unit": "rpm"}
